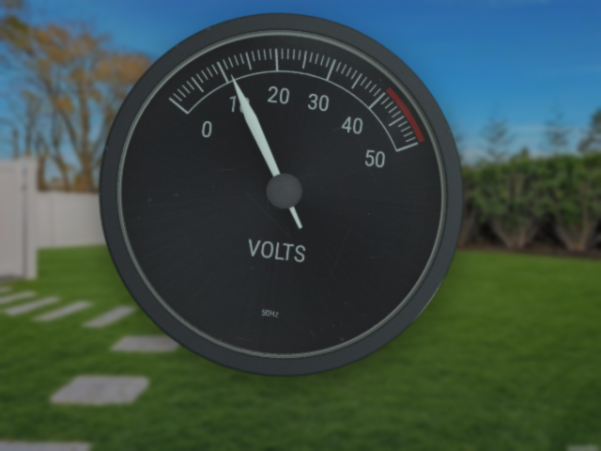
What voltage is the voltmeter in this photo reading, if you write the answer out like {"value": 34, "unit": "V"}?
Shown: {"value": 11, "unit": "V"}
